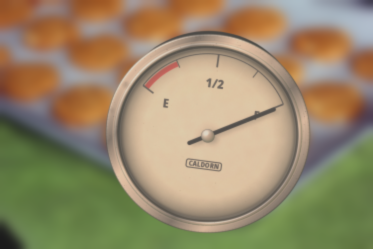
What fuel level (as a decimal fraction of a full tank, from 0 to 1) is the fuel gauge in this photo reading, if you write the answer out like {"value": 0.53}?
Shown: {"value": 1}
